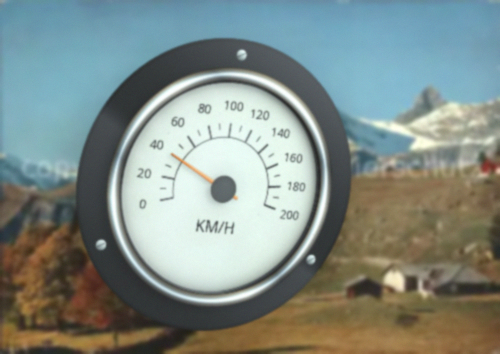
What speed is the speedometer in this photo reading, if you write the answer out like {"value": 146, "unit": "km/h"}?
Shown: {"value": 40, "unit": "km/h"}
